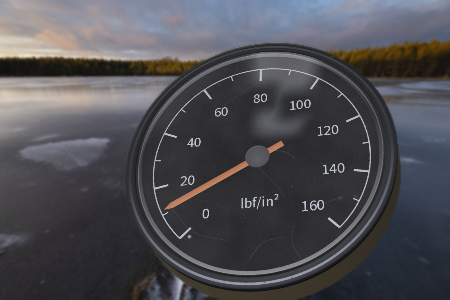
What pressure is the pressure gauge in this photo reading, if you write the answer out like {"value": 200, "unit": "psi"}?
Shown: {"value": 10, "unit": "psi"}
